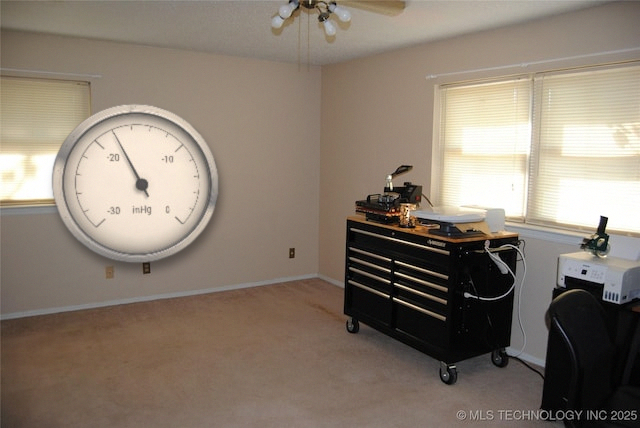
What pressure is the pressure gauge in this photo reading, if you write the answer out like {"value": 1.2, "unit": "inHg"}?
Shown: {"value": -18, "unit": "inHg"}
